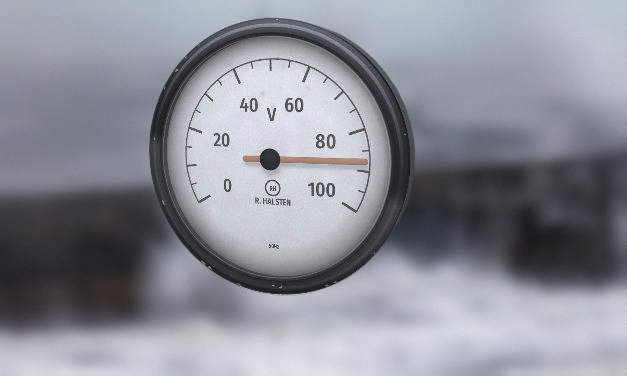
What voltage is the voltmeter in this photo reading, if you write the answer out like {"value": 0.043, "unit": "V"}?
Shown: {"value": 87.5, "unit": "V"}
